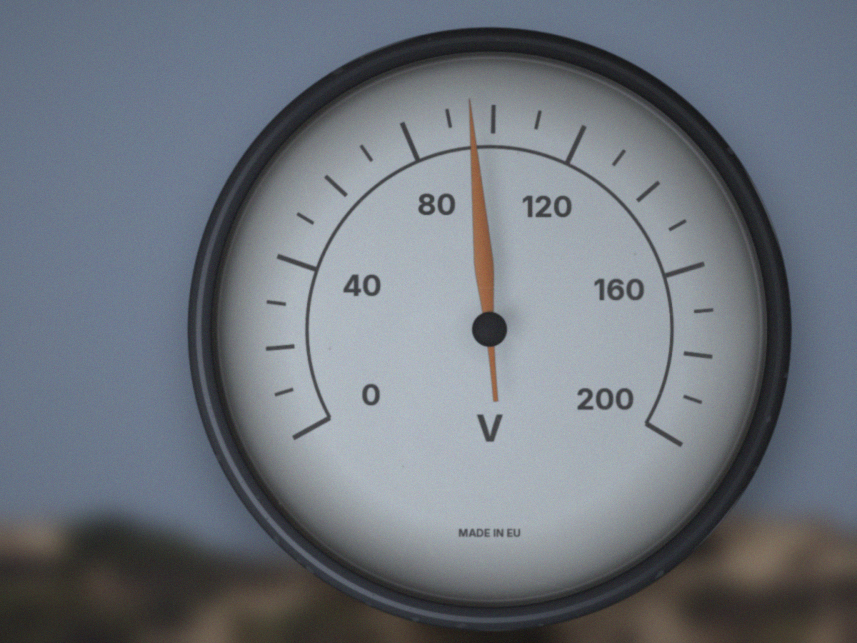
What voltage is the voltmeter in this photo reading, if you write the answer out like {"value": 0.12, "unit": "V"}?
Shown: {"value": 95, "unit": "V"}
